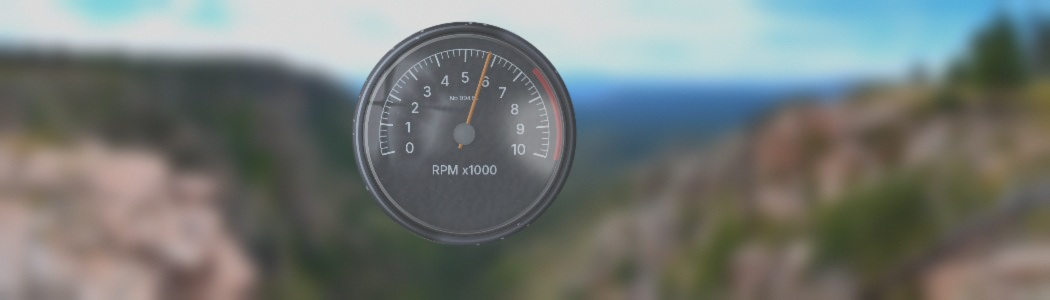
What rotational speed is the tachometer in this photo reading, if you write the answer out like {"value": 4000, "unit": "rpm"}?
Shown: {"value": 5800, "unit": "rpm"}
